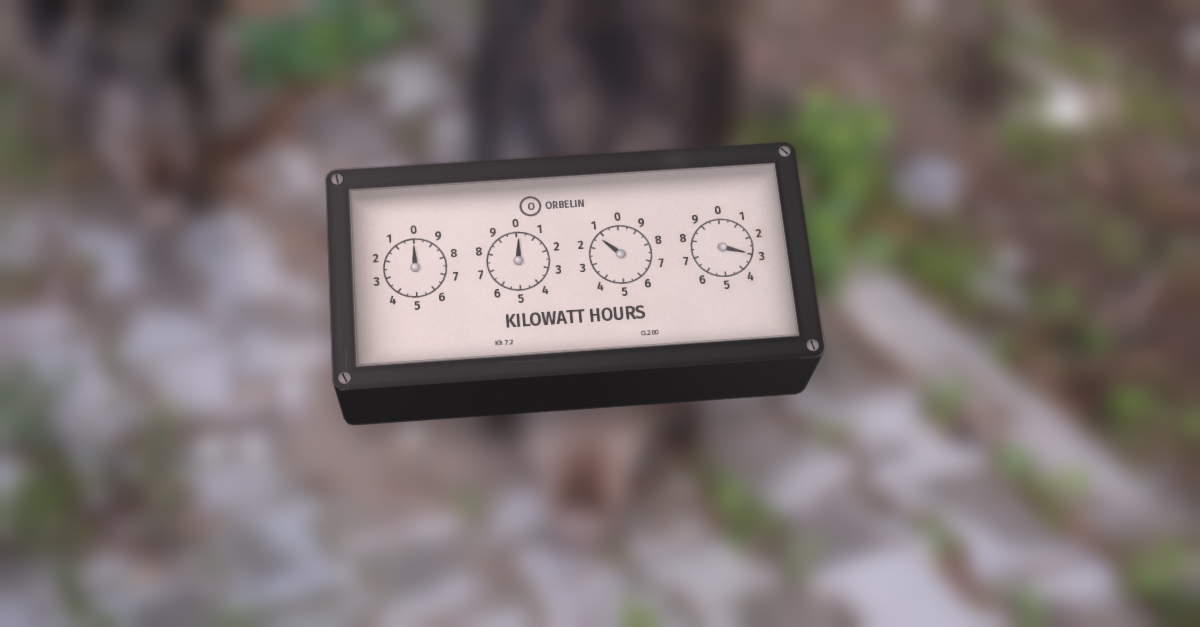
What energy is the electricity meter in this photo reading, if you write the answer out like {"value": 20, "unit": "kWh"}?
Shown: {"value": 13, "unit": "kWh"}
